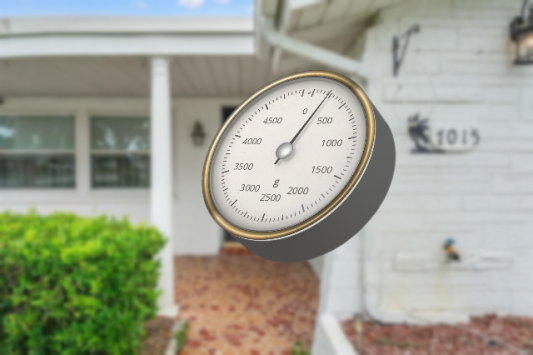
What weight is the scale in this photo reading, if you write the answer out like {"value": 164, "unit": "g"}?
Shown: {"value": 250, "unit": "g"}
